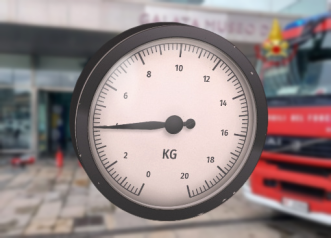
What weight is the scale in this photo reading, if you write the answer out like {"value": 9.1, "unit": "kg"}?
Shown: {"value": 4, "unit": "kg"}
